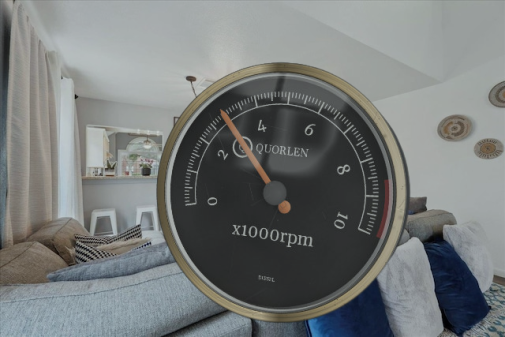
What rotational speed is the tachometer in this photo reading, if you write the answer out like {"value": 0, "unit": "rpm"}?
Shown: {"value": 3000, "unit": "rpm"}
